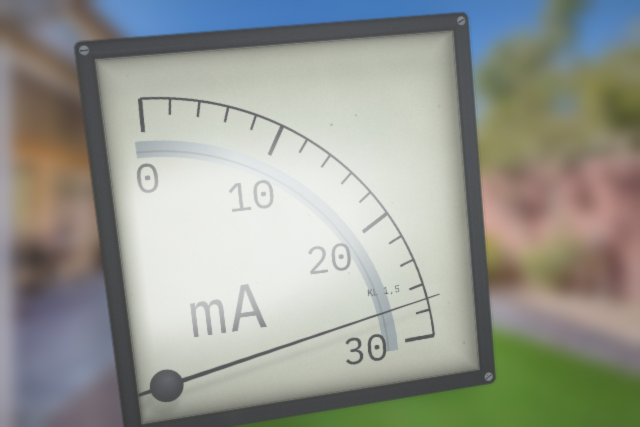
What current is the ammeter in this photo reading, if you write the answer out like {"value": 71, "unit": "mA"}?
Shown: {"value": 27, "unit": "mA"}
